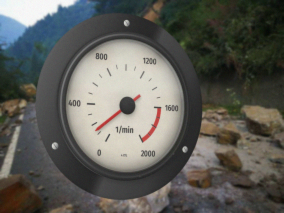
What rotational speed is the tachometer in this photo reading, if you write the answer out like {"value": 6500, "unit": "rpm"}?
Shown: {"value": 150, "unit": "rpm"}
